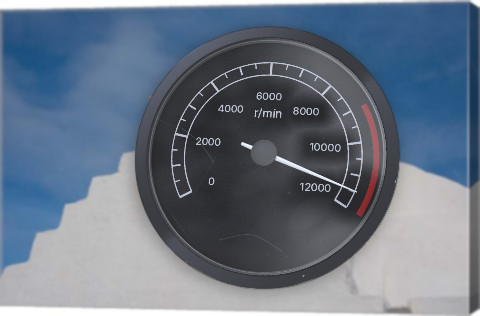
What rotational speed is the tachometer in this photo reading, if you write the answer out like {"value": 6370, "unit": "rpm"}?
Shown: {"value": 11500, "unit": "rpm"}
